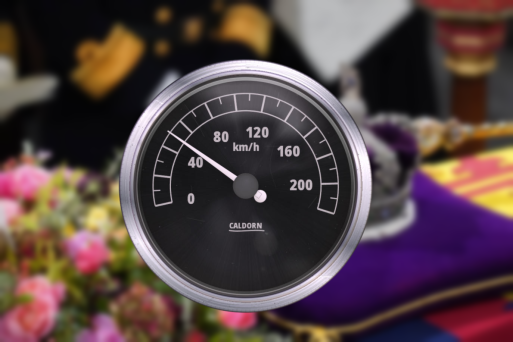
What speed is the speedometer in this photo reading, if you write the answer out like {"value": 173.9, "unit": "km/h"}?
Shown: {"value": 50, "unit": "km/h"}
